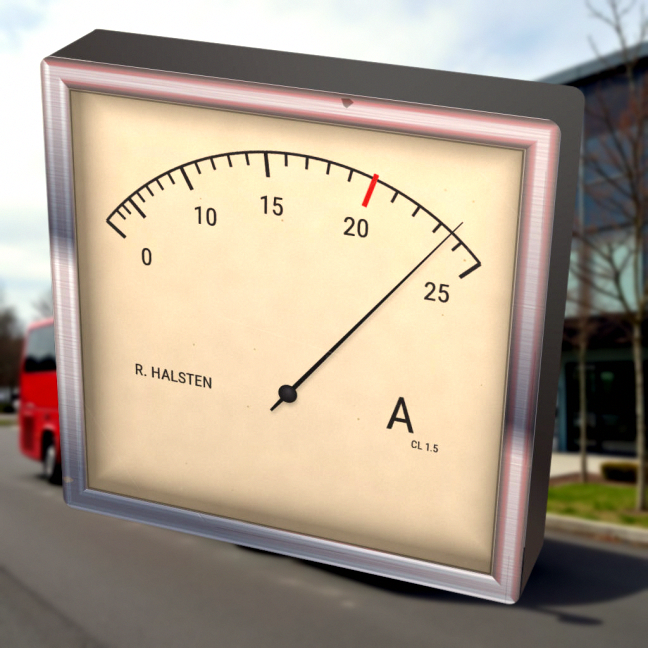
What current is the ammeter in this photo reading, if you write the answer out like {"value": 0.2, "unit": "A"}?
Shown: {"value": 23.5, "unit": "A"}
